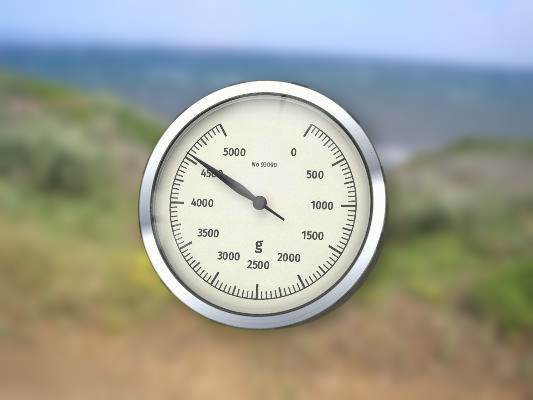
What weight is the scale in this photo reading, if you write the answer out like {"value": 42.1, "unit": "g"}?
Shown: {"value": 4550, "unit": "g"}
